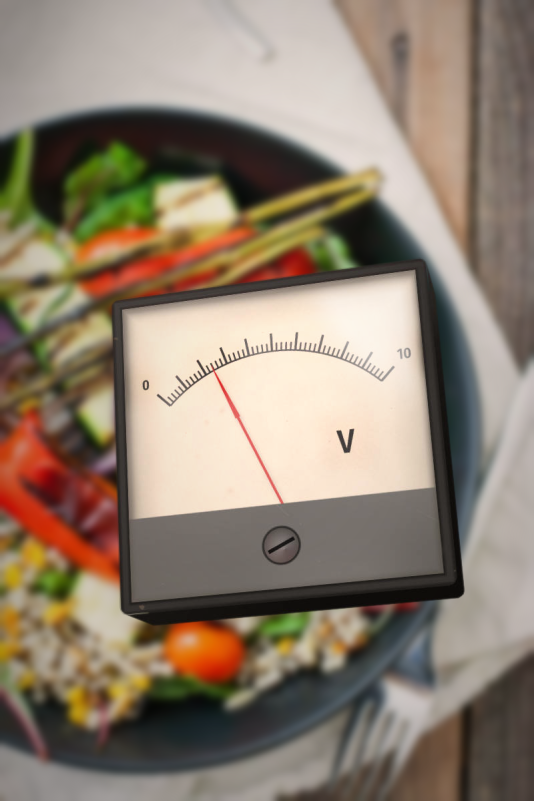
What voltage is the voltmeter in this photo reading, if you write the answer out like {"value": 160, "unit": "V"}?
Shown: {"value": 2.4, "unit": "V"}
